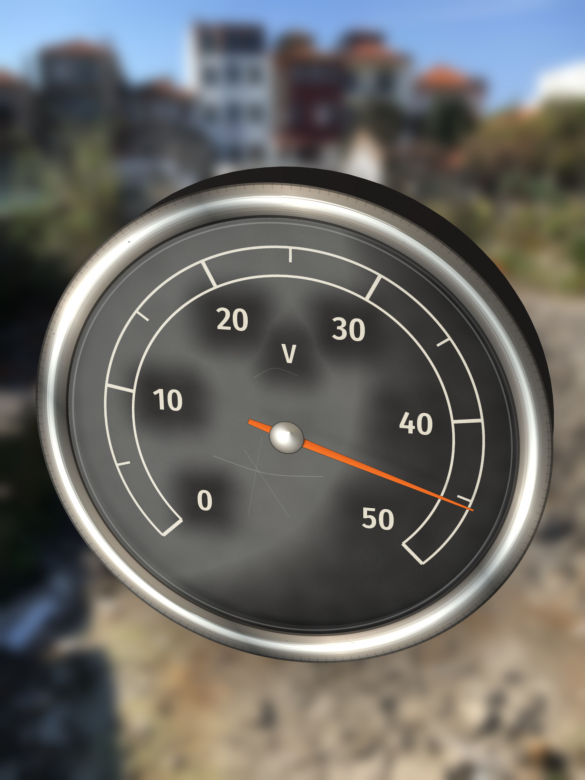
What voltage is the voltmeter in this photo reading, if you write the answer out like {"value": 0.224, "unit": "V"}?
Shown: {"value": 45, "unit": "V"}
